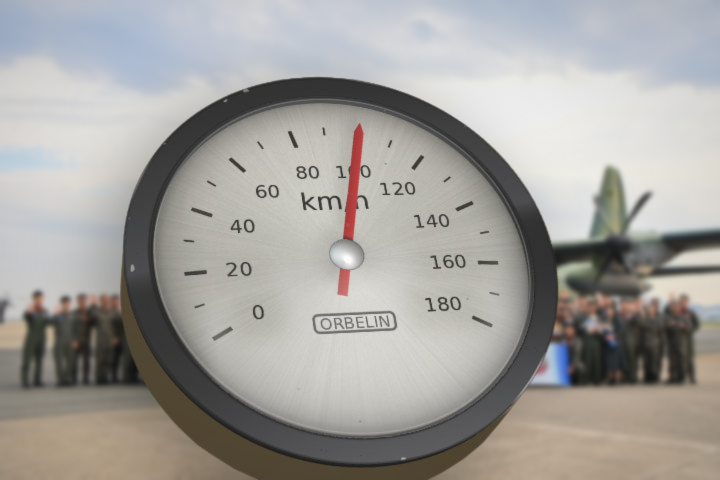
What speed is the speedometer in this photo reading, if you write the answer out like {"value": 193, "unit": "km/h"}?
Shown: {"value": 100, "unit": "km/h"}
